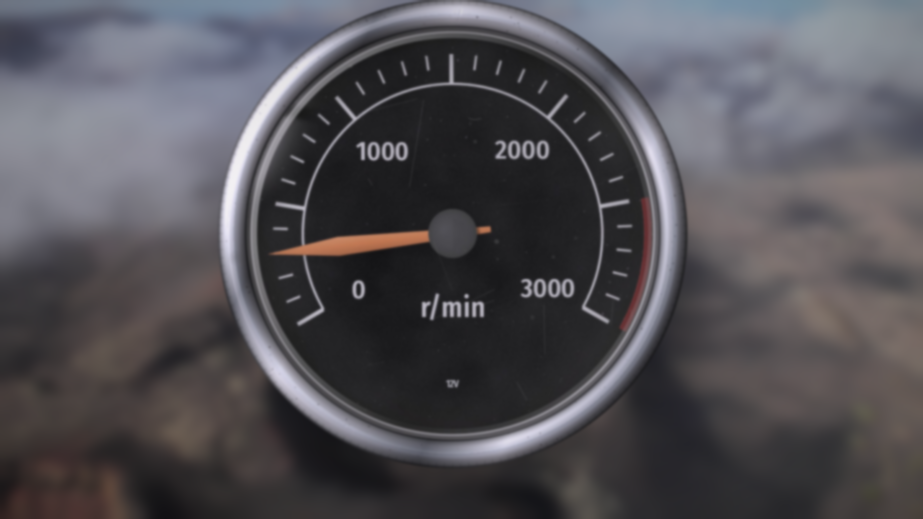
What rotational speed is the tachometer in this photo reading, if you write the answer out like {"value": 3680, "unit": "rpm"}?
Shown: {"value": 300, "unit": "rpm"}
